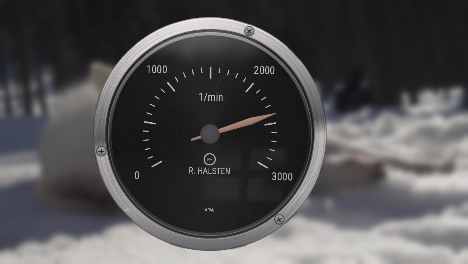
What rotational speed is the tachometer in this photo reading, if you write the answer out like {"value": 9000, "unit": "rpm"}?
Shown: {"value": 2400, "unit": "rpm"}
